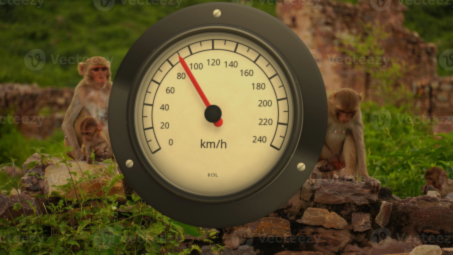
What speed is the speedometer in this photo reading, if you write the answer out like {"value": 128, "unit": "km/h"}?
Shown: {"value": 90, "unit": "km/h"}
